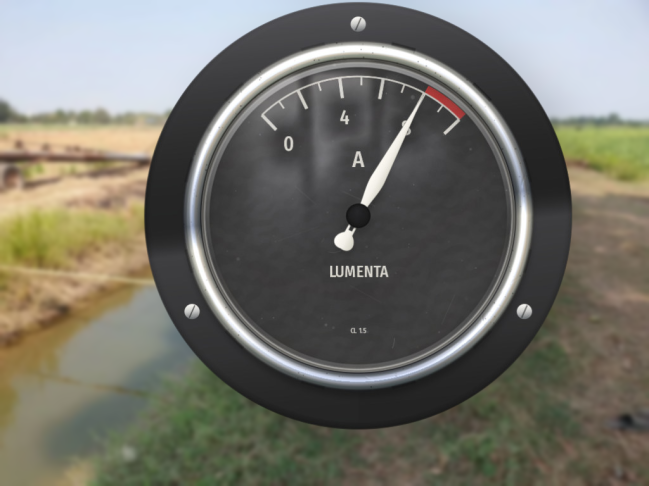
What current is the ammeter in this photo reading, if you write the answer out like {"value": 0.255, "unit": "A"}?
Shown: {"value": 8, "unit": "A"}
